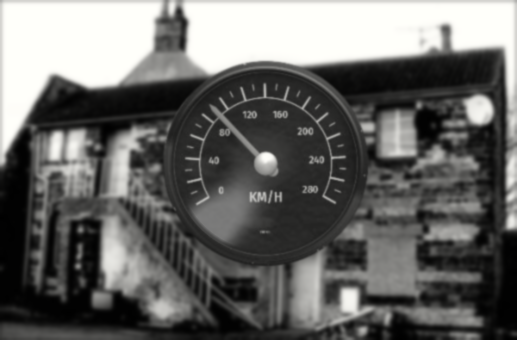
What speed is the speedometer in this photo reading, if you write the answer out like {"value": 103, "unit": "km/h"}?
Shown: {"value": 90, "unit": "km/h"}
